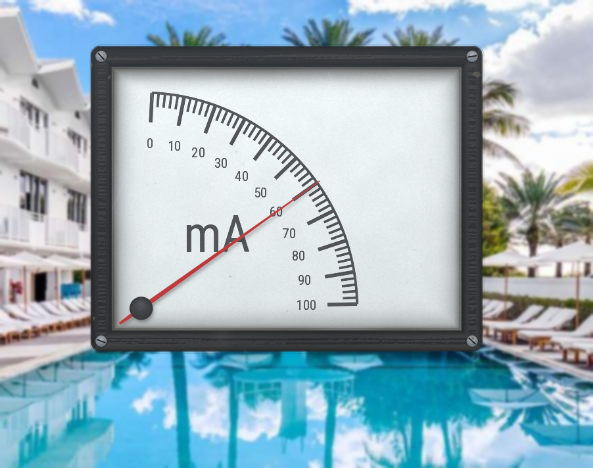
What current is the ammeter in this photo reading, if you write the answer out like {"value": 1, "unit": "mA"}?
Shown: {"value": 60, "unit": "mA"}
